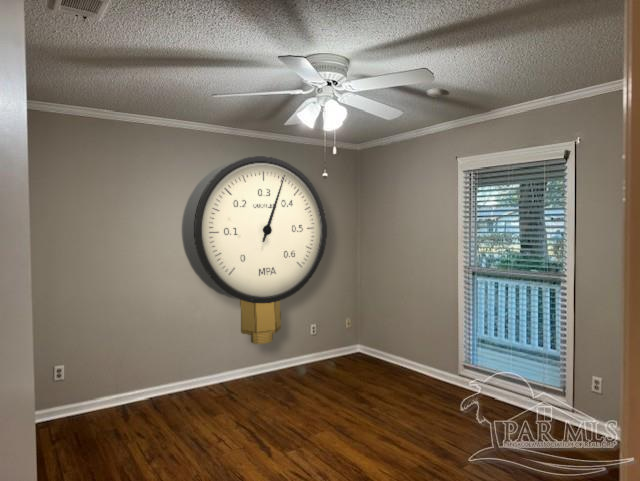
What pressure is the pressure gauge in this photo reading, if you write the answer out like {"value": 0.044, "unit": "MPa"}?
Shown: {"value": 0.35, "unit": "MPa"}
